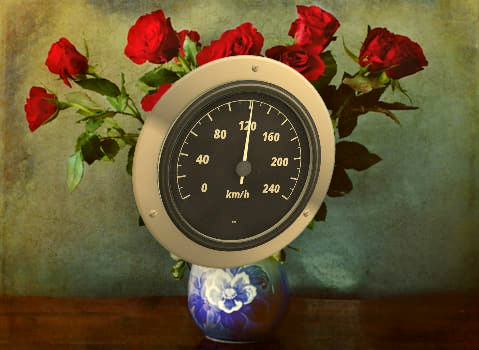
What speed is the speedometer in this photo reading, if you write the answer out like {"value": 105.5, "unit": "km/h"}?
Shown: {"value": 120, "unit": "km/h"}
